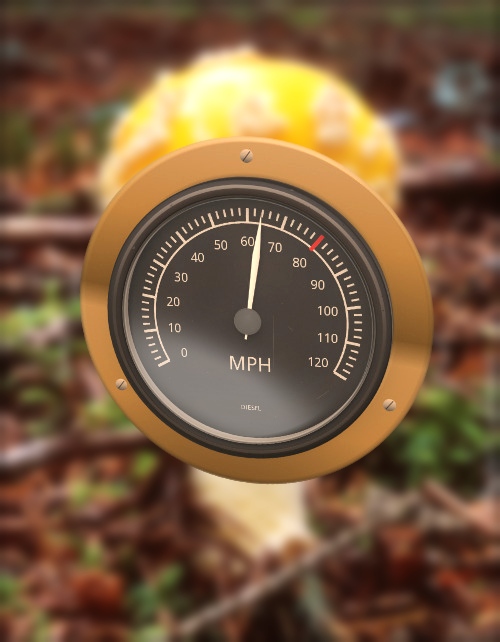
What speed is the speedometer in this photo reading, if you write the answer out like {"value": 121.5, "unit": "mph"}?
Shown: {"value": 64, "unit": "mph"}
